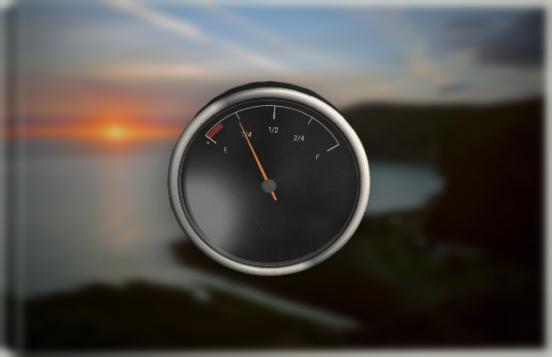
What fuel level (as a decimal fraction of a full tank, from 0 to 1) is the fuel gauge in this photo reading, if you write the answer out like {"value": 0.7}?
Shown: {"value": 0.25}
